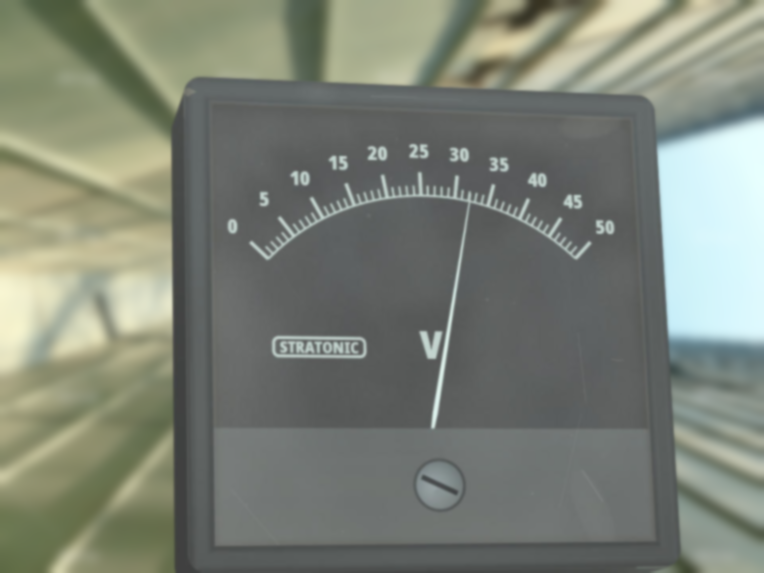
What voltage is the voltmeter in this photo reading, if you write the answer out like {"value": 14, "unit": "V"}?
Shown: {"value": 32, "unit": "V"}
